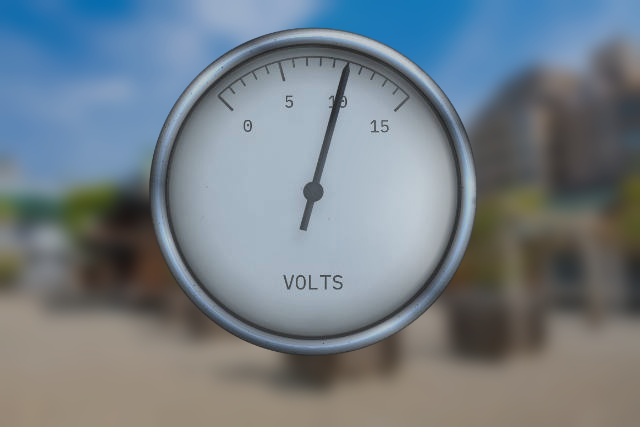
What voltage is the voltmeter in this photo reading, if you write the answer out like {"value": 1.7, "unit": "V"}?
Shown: {"value": 10, "unit": "V"}
